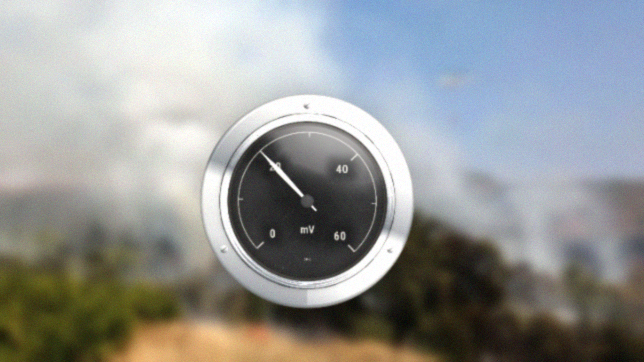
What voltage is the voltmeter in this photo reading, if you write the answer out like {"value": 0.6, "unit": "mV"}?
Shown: {"value": 20, "unit": "mV"}
